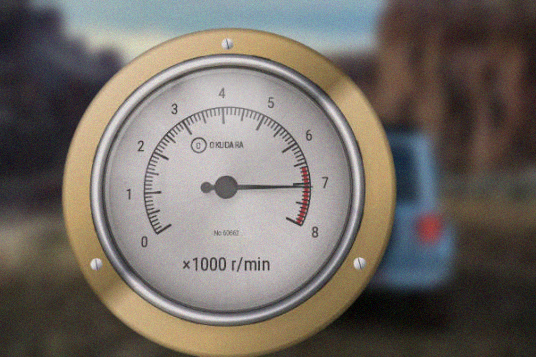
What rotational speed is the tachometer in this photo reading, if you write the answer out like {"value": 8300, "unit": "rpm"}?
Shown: {"value": 7100, "unit": "rpm"}
